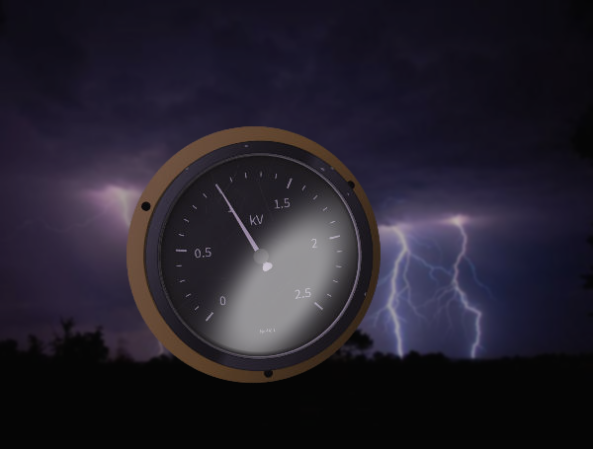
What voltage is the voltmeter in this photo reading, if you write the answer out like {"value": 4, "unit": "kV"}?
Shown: {"value": 1, "unit": "kV"}
